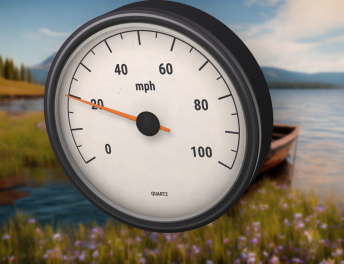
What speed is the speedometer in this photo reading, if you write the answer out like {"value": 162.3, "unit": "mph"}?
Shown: {"value": 20, "unit": "mph"}
